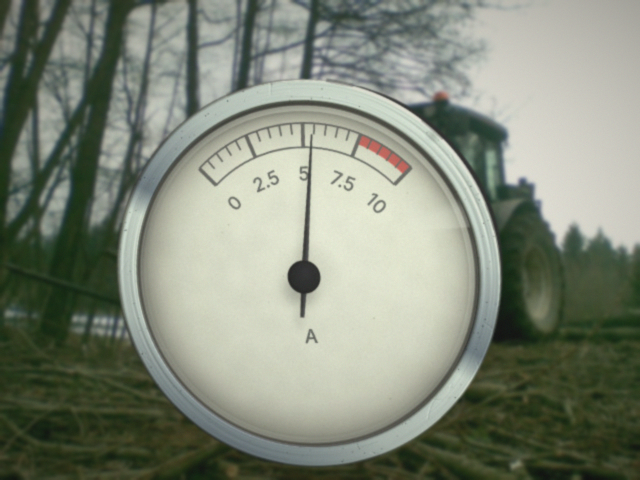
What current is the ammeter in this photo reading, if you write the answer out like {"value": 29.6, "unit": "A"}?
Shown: {"value": 5.5, "unit": "A"}
